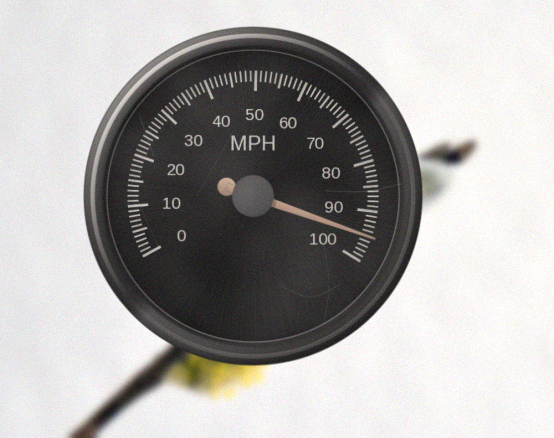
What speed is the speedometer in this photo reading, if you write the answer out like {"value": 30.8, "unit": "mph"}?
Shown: {"value": 95, "unit": "mph"}
